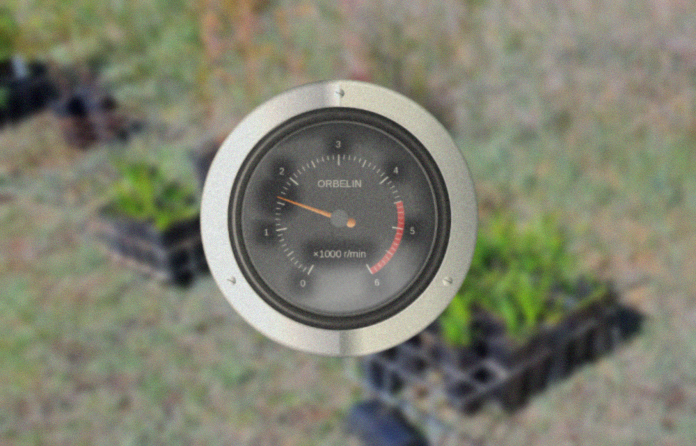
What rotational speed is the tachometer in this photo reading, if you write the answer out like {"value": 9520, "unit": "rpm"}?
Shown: {"value": 1600, "unit": "rpm"}
